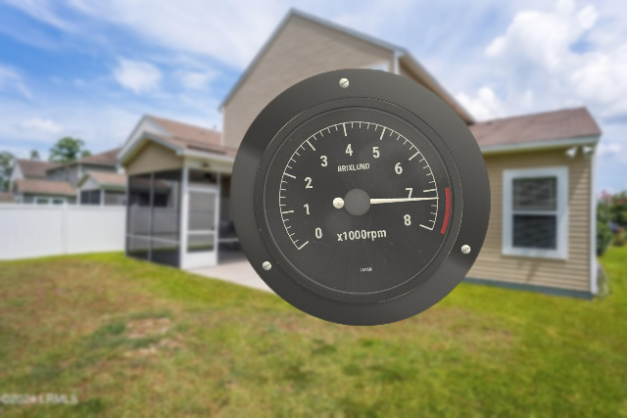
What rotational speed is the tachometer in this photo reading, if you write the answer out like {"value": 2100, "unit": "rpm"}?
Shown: {"value": 7200, "unit": "rpm"}
